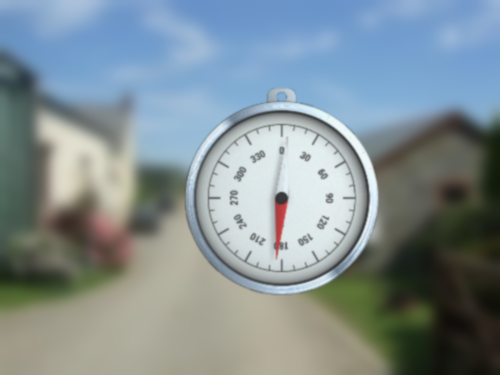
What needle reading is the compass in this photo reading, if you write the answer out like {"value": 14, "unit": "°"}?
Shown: {"value": 185, "unit": "°"}
